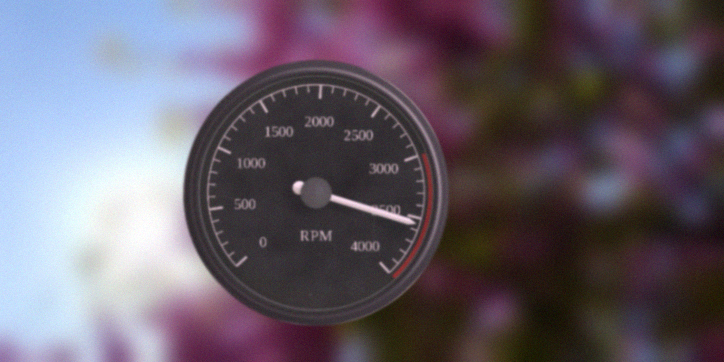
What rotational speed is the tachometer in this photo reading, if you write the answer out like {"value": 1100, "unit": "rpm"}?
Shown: {"value": 3550, "unit": "rpm"}
